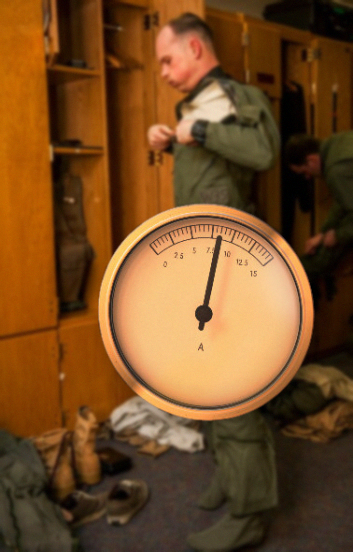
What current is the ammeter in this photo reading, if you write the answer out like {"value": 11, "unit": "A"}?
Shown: {"value": 8.5, "unit": "A"}
